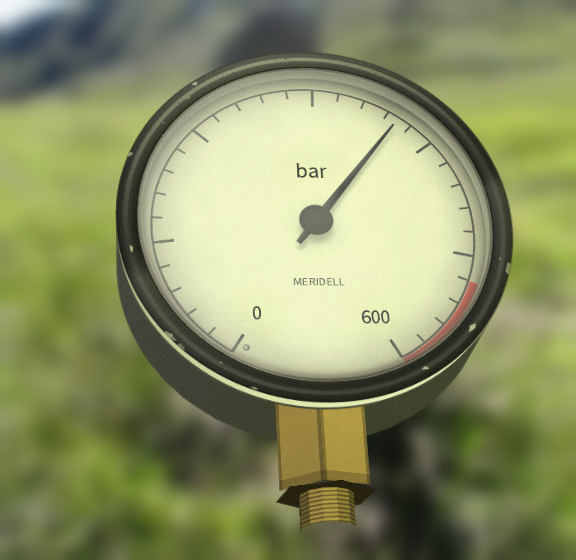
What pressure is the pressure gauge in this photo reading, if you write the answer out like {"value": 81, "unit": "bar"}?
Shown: {"value": 370, "unit": "bar"}
